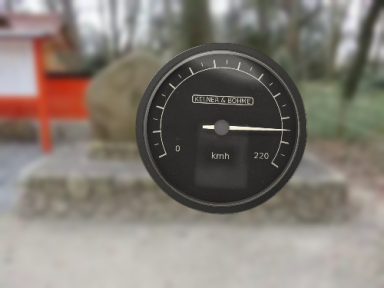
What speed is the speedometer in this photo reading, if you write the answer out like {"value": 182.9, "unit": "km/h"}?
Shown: {"value": 190, "unit": "km/h"}
